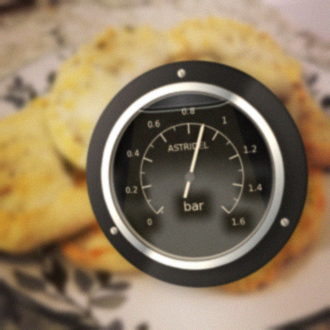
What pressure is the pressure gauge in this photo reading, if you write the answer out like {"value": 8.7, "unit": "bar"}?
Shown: {"value": 0.9, "unit": "bar"}
